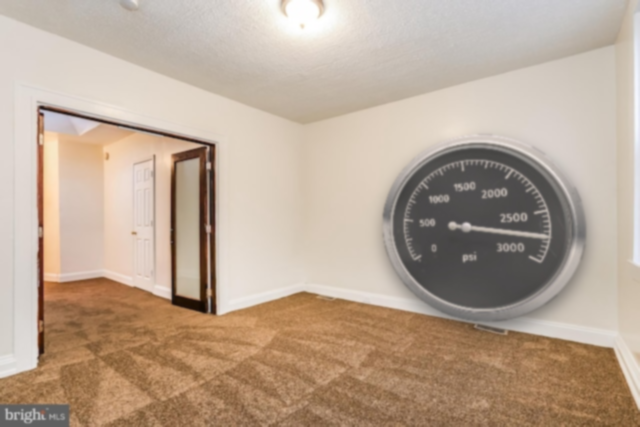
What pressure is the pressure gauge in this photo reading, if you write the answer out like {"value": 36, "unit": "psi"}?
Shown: {"value": 2750, "unit": "psi"}
